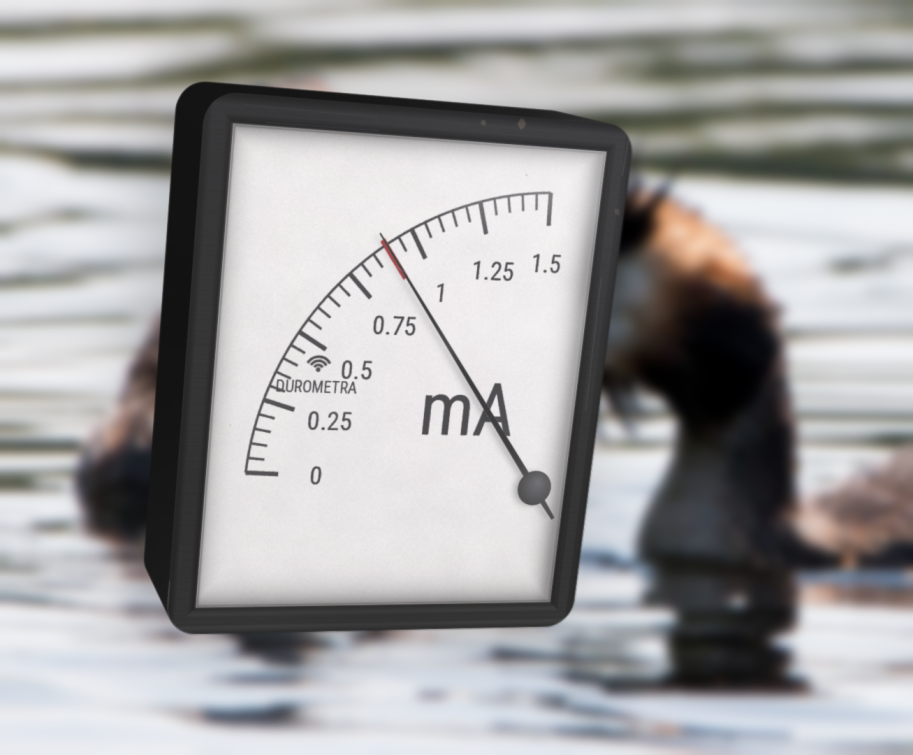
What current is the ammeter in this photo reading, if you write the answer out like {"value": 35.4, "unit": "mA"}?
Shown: {"value": 0.9, "unit": "mA"}
